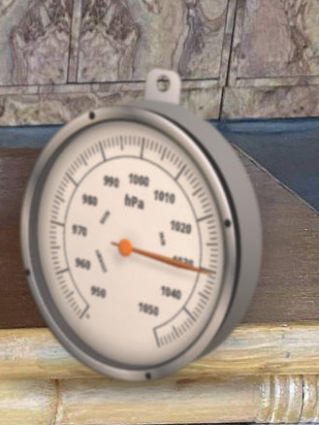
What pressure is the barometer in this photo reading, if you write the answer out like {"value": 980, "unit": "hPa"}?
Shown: {"value": 1030, "unit": "hPa"}
